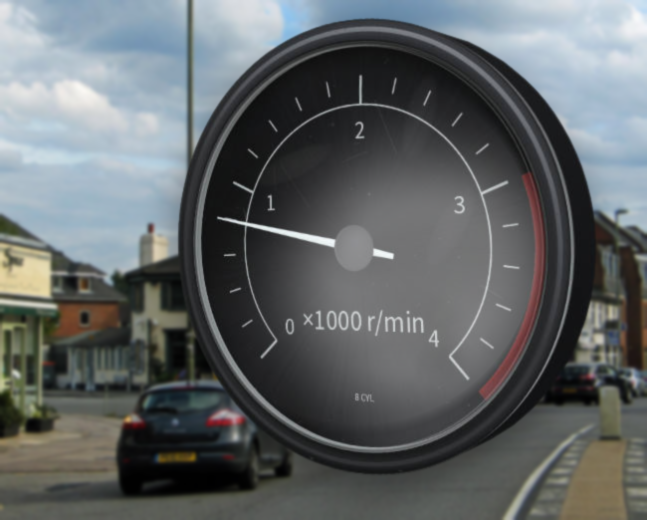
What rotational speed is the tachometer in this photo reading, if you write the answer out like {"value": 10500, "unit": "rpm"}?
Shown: {"value": 800, "unit": "rpm"}
